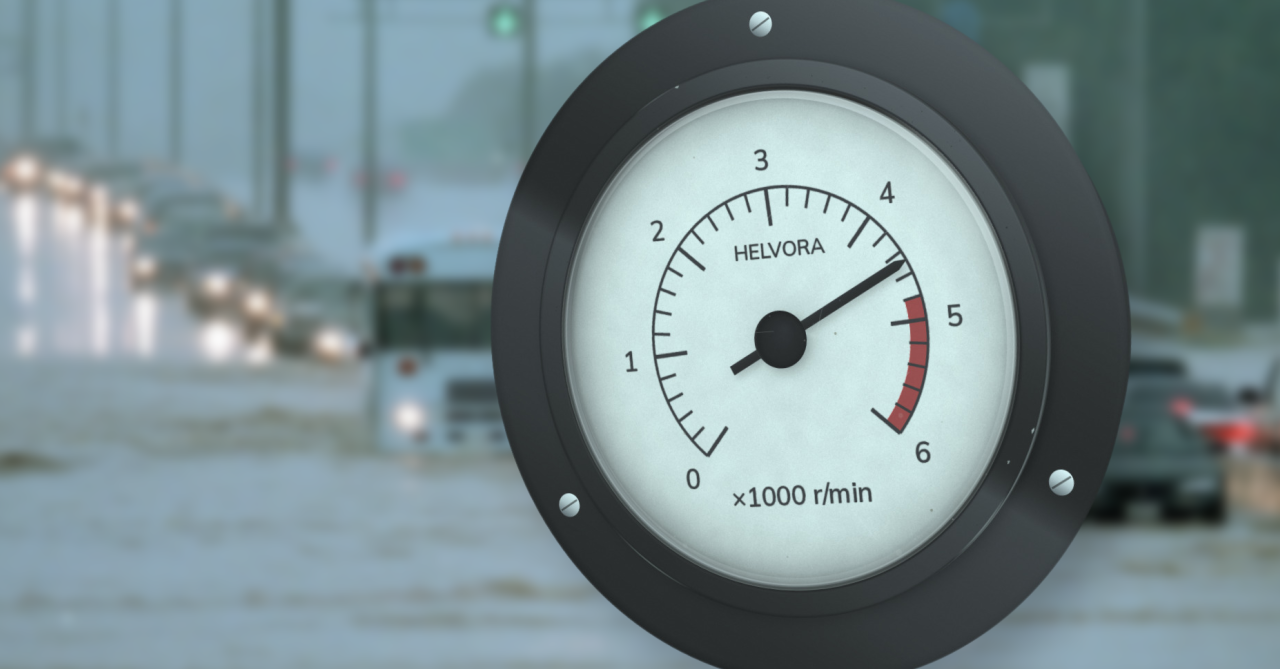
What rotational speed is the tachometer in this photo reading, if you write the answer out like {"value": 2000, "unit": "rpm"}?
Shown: {"value": 4500, "unit": "rpm"}
